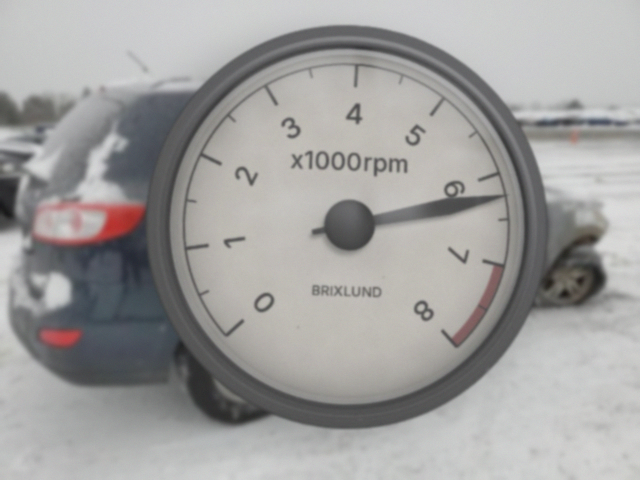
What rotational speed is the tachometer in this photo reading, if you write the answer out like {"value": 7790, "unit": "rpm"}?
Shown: {"value": 6250, "unit": "rpm"}
